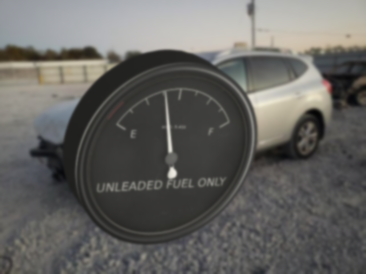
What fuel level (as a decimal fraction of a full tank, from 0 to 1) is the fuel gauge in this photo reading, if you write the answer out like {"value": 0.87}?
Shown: {"value": 0.375}
